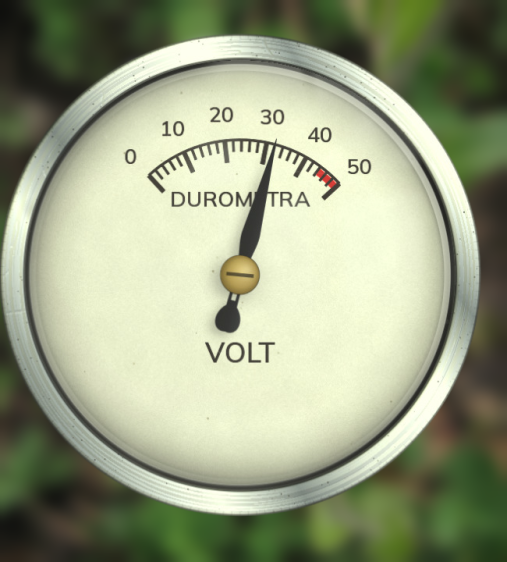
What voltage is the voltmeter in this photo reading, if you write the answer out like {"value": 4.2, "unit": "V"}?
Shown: {"value": 32, "unit": "V"}
